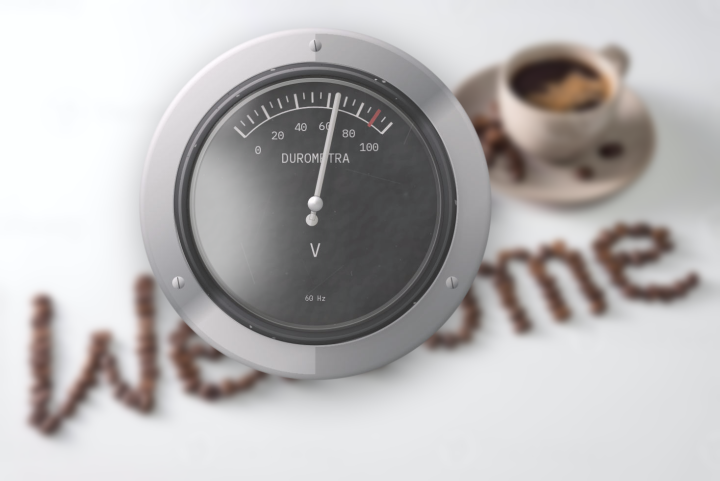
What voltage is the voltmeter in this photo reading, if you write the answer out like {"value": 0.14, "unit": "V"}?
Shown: {"value": 65, "unit": "V"}
